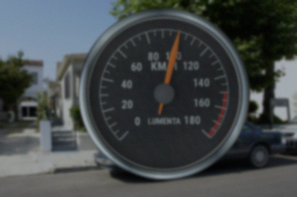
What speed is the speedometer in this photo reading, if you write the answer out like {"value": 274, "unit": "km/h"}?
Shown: {"value": 100, "unit": "km/h"}
